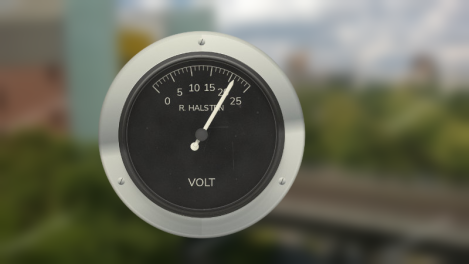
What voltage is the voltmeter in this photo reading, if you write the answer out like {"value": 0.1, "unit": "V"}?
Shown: {"value": 21, "unit": "V"}
